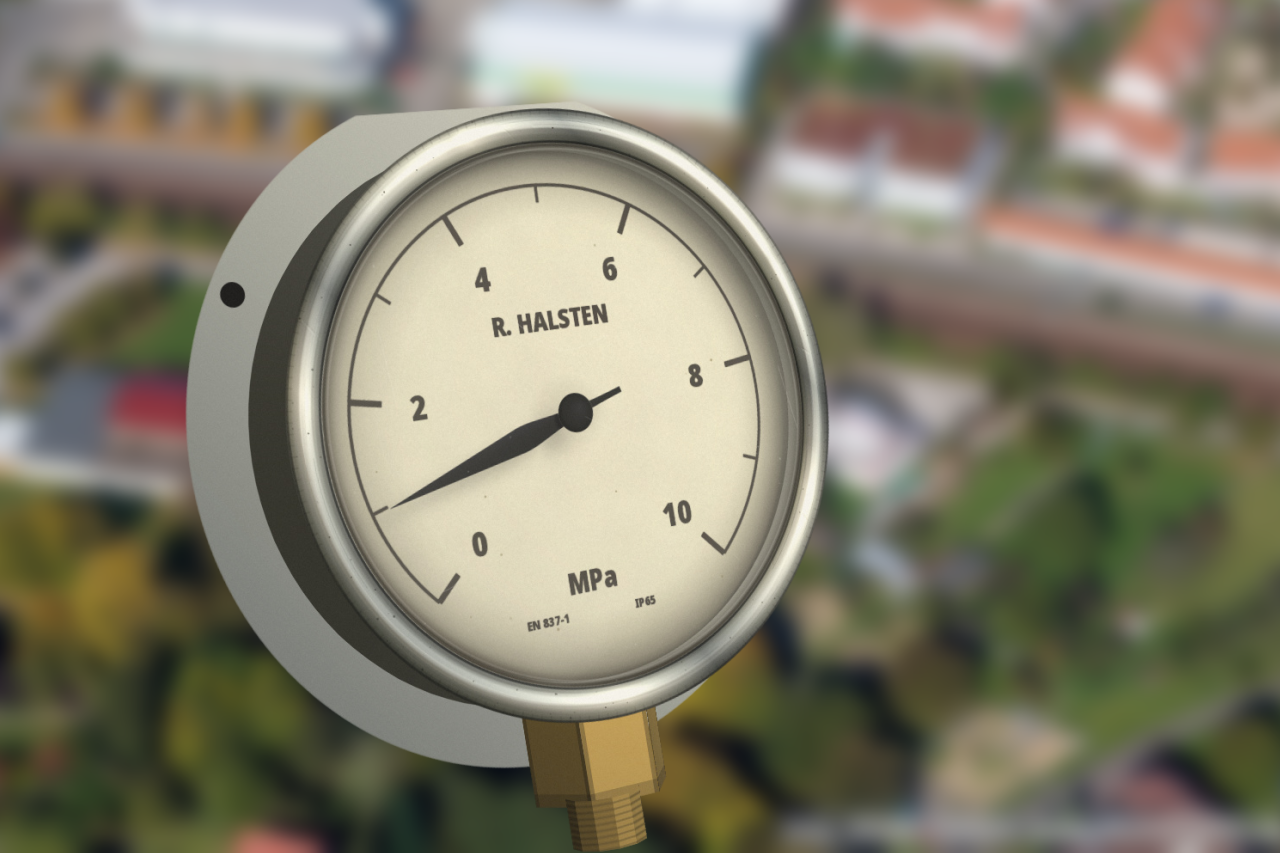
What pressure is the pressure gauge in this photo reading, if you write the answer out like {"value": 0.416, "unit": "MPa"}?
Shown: {"value": 1, "unit": "MPa"}
